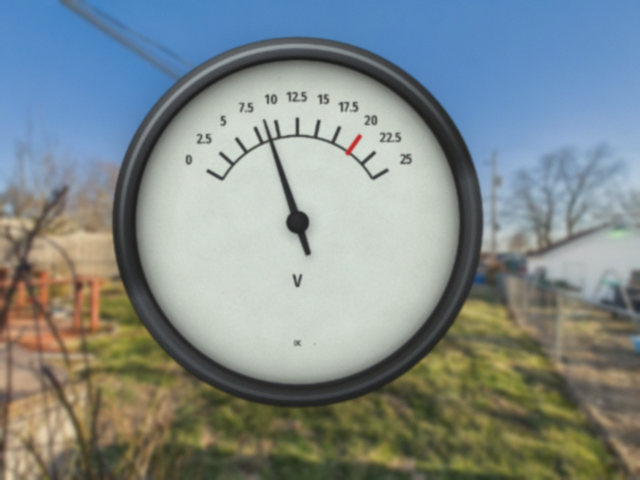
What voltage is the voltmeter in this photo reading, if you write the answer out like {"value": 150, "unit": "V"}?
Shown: {"value": 8.75, "unit": "V"}
